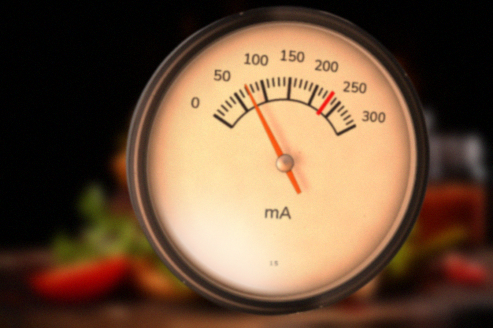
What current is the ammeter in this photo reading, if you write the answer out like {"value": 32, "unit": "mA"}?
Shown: {"value": 70, "unit": "mA"}
